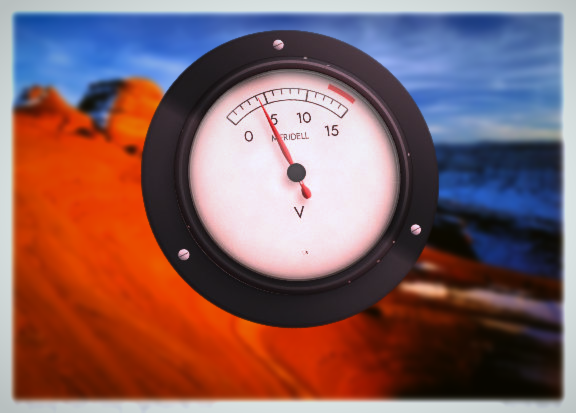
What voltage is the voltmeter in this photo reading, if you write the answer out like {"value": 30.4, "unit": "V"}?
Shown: {"value": 4, "unit": "V"}
